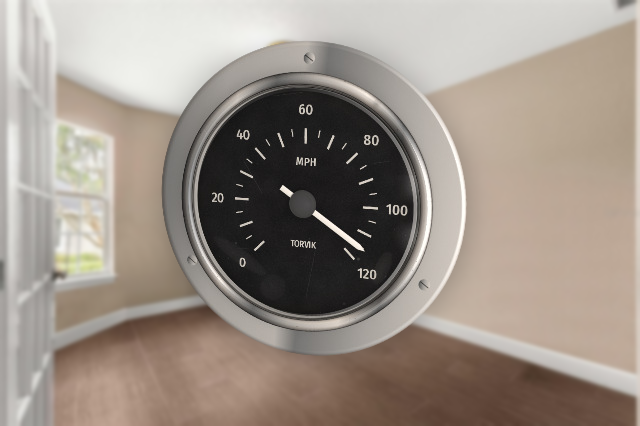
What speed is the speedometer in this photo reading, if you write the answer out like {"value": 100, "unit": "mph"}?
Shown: {"value": 115, "unit": "mph"}
